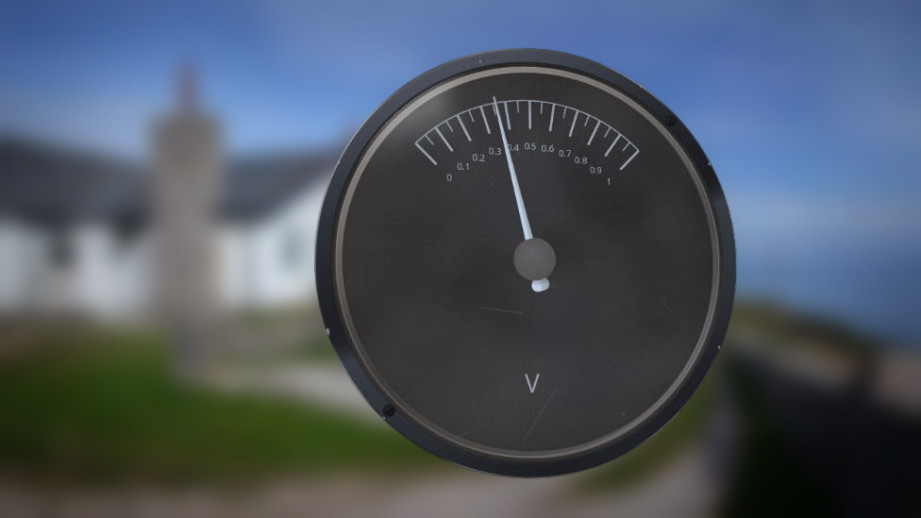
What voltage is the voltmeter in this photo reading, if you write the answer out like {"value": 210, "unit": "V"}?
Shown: {"value": 0.35, "unit": "V"}
